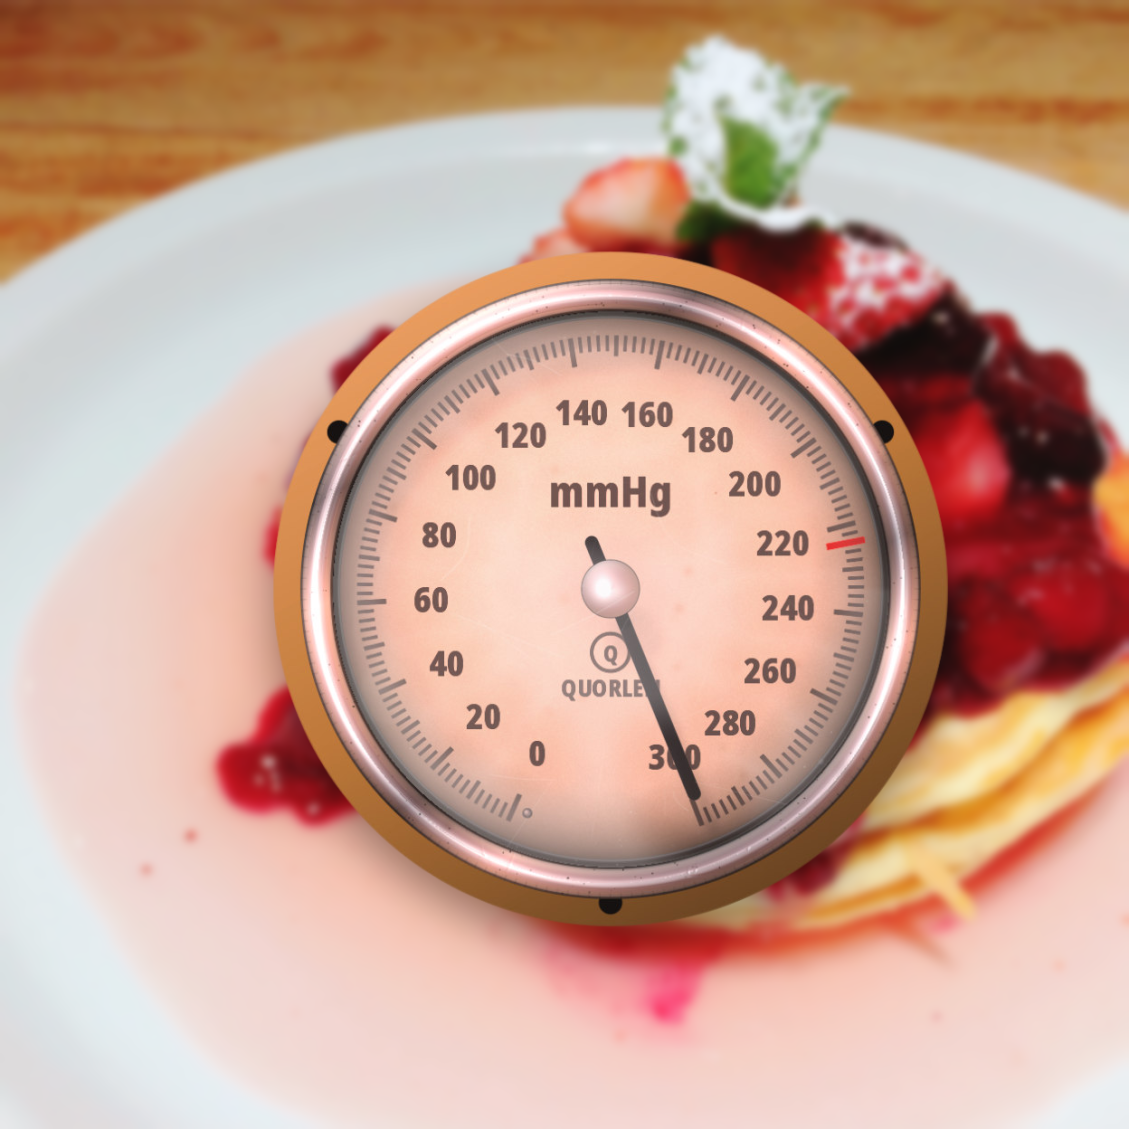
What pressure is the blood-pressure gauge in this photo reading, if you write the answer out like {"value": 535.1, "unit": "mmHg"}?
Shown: {"value": 299, "unit": "mmHg"}
